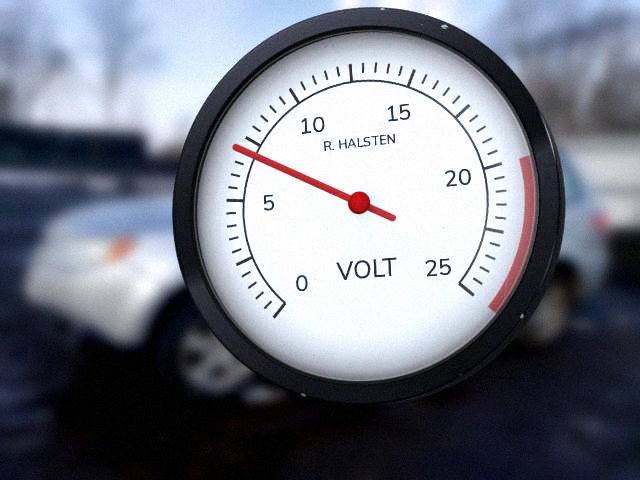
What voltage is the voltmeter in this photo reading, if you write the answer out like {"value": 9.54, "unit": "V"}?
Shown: {"value": 7, "unit": "V"}
